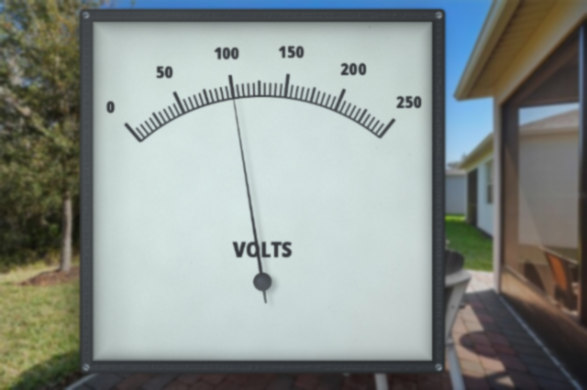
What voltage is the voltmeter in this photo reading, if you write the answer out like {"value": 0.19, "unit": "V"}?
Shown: {"value": 100, "unit": "V"}
